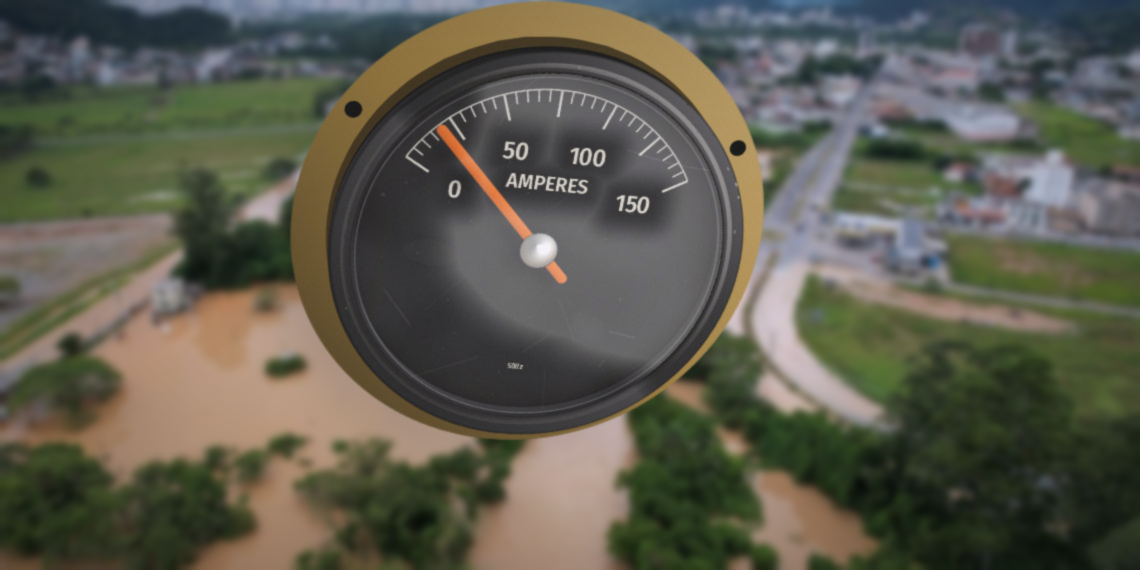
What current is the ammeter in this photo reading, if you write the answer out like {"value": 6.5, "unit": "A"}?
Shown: {"value": 20, "unit": "A"}
